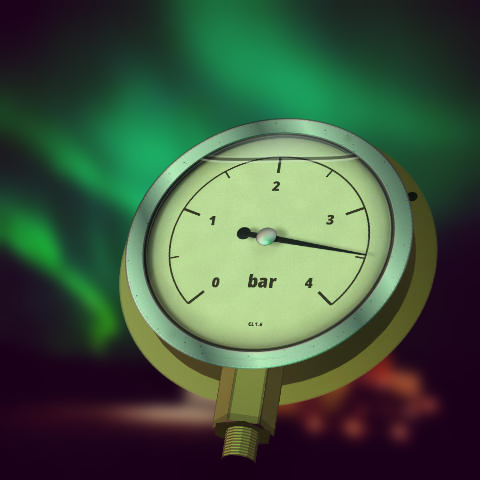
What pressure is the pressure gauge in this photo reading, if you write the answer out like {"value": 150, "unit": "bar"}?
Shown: {"value": 3.5, "unit": "bar"}
